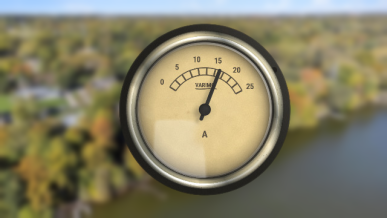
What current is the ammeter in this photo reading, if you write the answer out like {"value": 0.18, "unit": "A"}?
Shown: {"value": 16.25, "unit": "A"}
